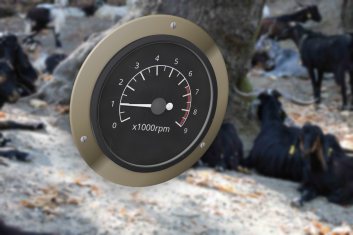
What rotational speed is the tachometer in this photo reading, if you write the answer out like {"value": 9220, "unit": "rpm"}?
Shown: {"value": 1000, "unit": "rpm"}
